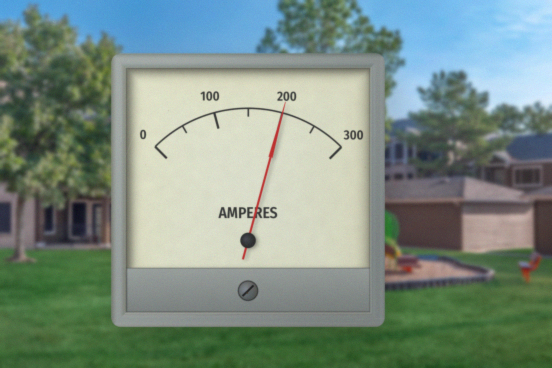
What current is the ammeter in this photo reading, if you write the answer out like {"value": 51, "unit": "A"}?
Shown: {"value": 200, "unit": "A"}
